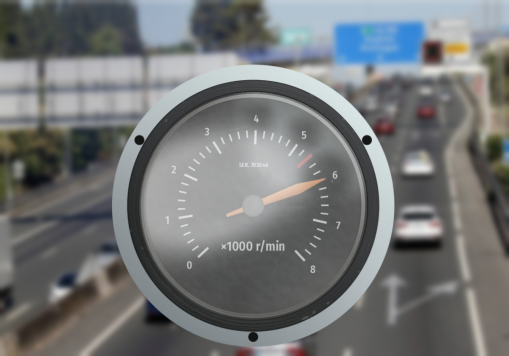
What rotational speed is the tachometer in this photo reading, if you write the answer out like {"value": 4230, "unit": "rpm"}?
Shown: {"value": 6000, "unit": "rpm"}
